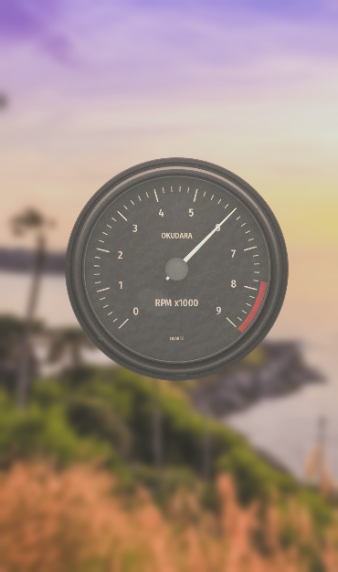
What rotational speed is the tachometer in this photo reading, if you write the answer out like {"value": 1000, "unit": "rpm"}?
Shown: {"value": 6000, "unit": "rpm"}
